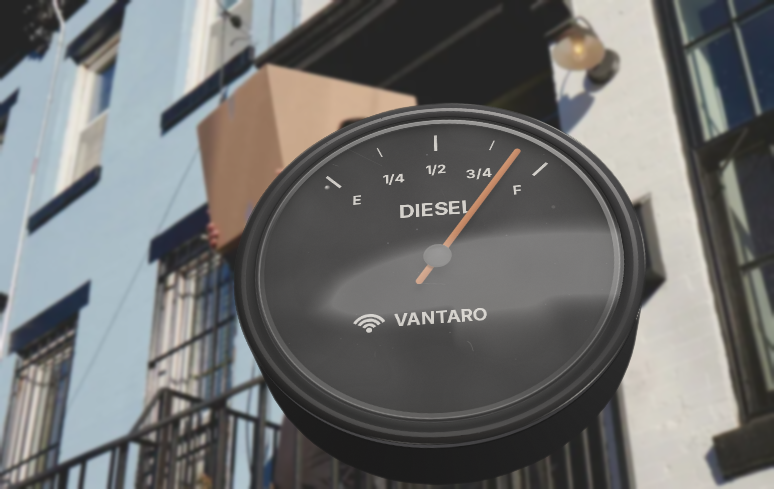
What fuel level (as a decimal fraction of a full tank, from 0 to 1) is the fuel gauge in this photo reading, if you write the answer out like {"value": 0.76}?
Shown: {"value": 0.875}
